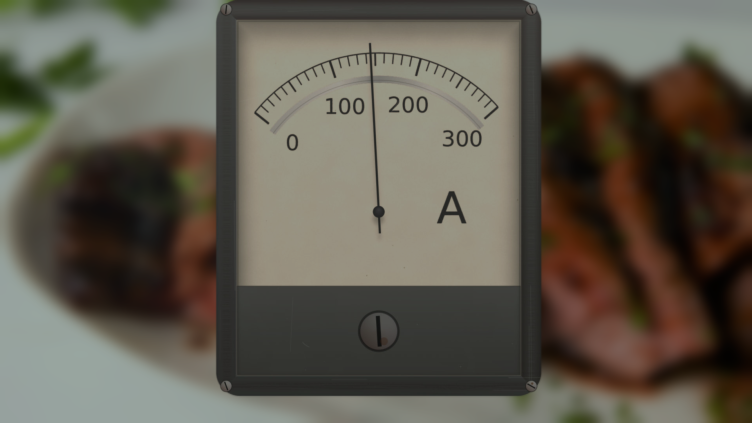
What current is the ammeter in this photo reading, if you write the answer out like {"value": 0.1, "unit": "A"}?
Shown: {"value": 145, "unit": "A"}
